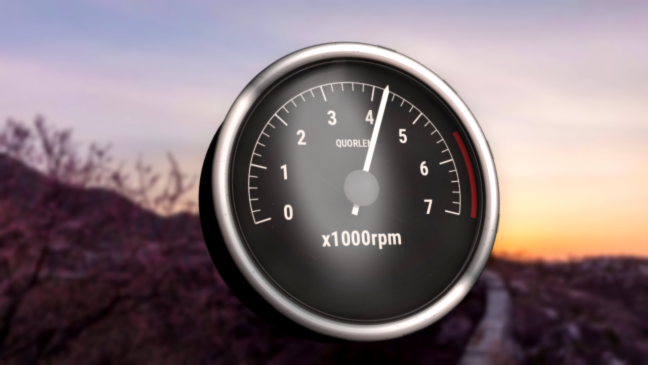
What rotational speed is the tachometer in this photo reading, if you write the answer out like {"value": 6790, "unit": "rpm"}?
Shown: {"value": 4200, "unit": "rpm"}
